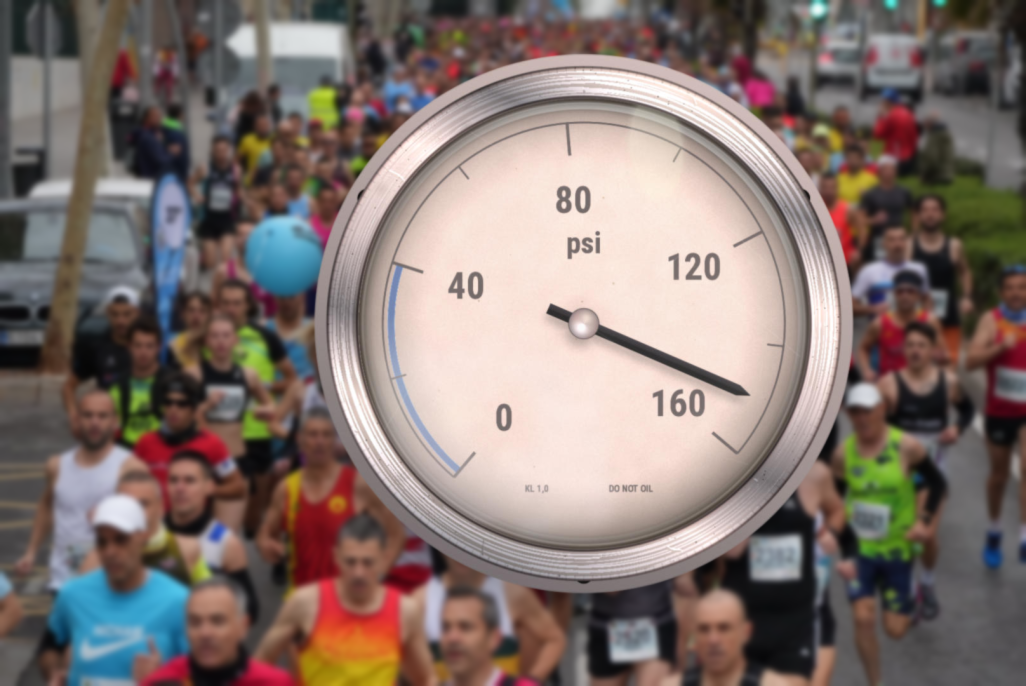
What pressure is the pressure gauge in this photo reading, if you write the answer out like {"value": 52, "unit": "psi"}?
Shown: {"value": 150, "unit": "psi"}
